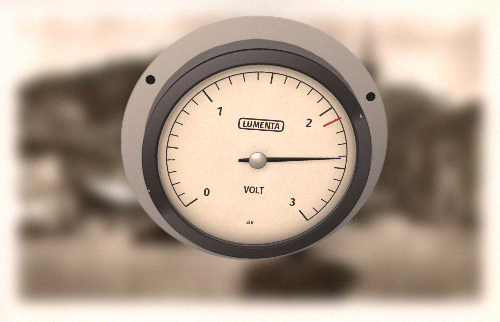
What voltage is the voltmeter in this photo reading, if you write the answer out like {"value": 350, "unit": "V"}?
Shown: {"value": 2.4, "unit": "V"}
